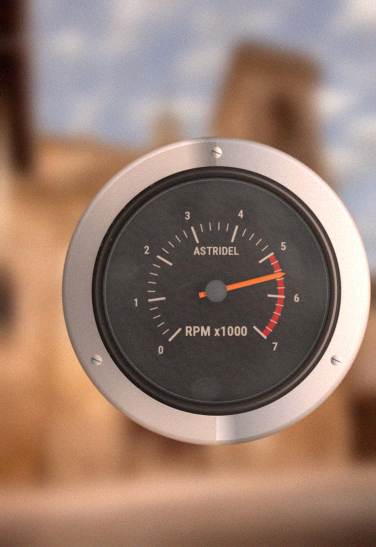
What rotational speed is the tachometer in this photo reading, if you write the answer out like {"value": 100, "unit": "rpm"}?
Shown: {"value": 5500, "unit": "rpm"}
